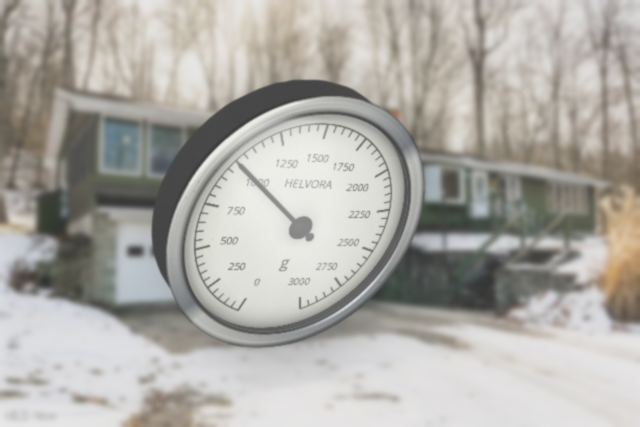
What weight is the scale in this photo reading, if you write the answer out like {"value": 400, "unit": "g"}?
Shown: {"value": 1000, "unit": "g"}
